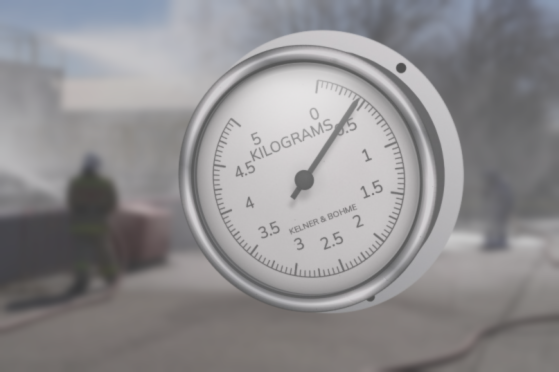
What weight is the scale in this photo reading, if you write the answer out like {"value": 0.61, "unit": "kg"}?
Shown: {"value": 0.45, "unit": "kg"}
